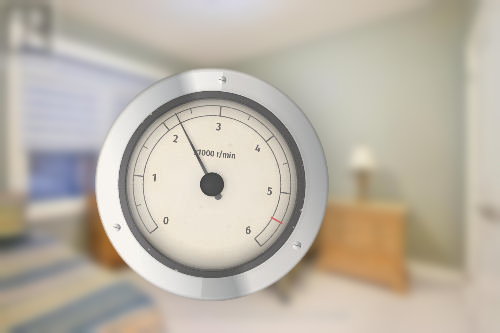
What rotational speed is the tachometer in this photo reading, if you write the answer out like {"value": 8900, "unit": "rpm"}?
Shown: {"value": 2250, "unit": "rpm"}
